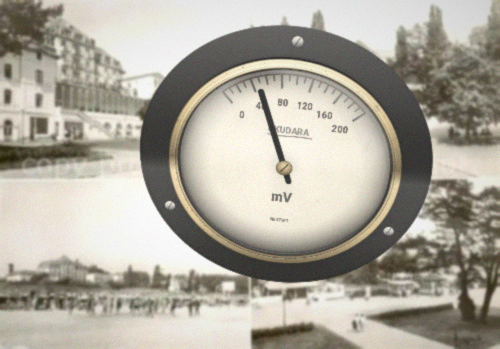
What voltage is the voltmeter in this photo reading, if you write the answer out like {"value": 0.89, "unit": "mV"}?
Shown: {"value": 50, "unit": "mV"}
